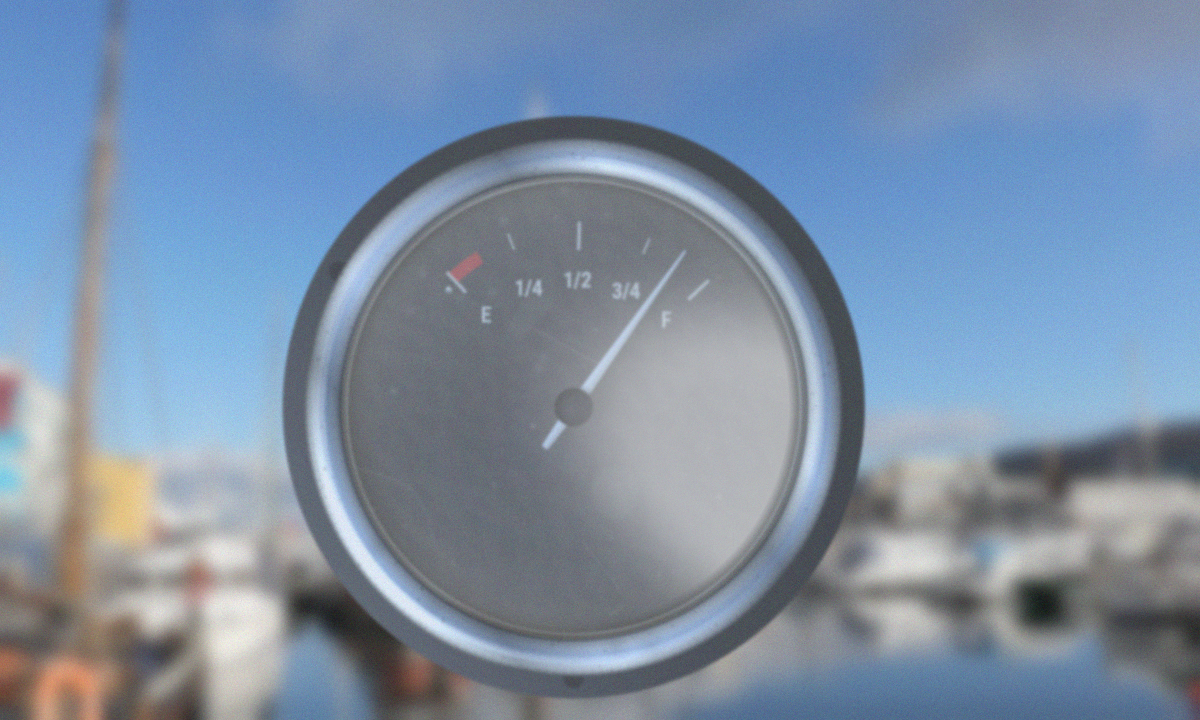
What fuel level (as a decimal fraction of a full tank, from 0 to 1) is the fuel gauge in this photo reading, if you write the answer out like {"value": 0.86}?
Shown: {"value": 0.875}
